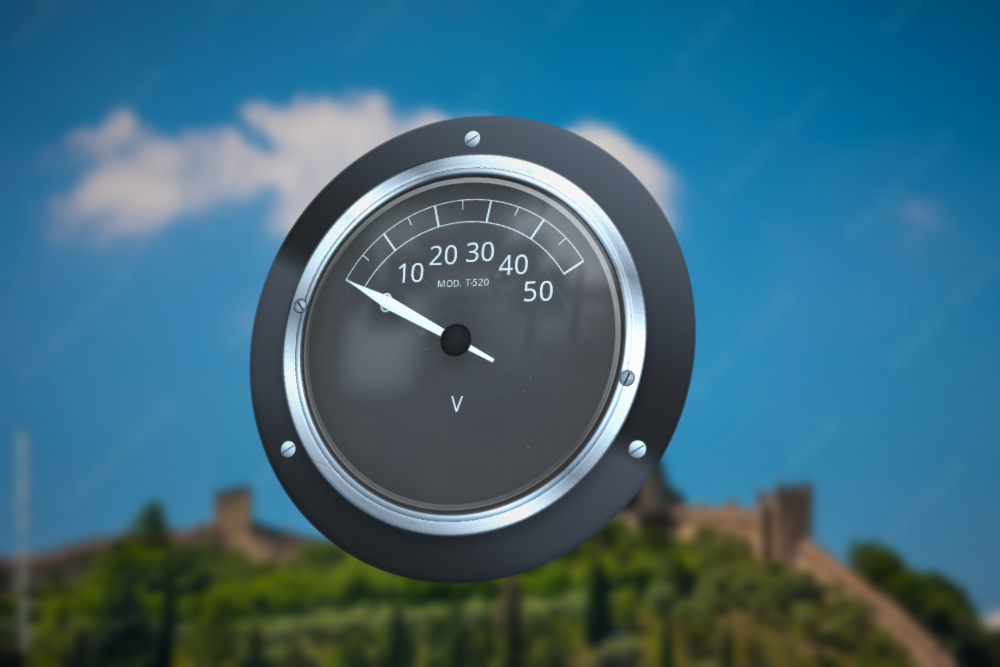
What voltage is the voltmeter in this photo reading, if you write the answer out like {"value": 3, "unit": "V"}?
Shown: {"value": 0, "unit": "V"}
